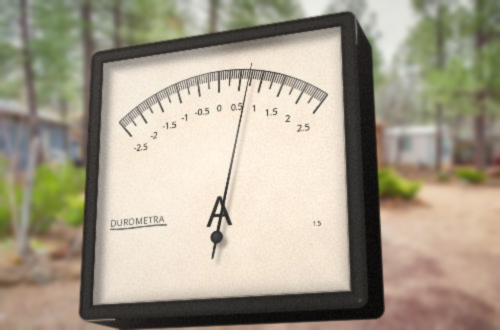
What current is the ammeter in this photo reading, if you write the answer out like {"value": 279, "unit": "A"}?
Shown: {"value": 0.75, "unit": "A"}
